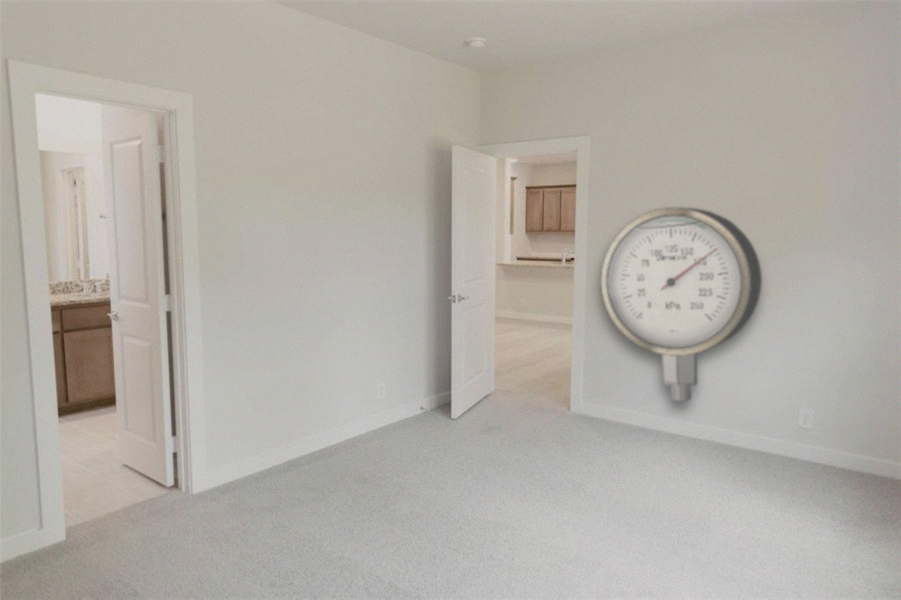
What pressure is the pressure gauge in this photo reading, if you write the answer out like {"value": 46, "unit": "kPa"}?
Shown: {"value": 175, "unit": "kPa"}
